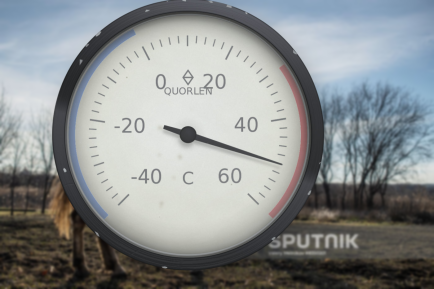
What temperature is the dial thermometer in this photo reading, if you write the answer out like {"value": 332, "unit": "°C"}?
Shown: {"value": 50, "unit": "°C"}
